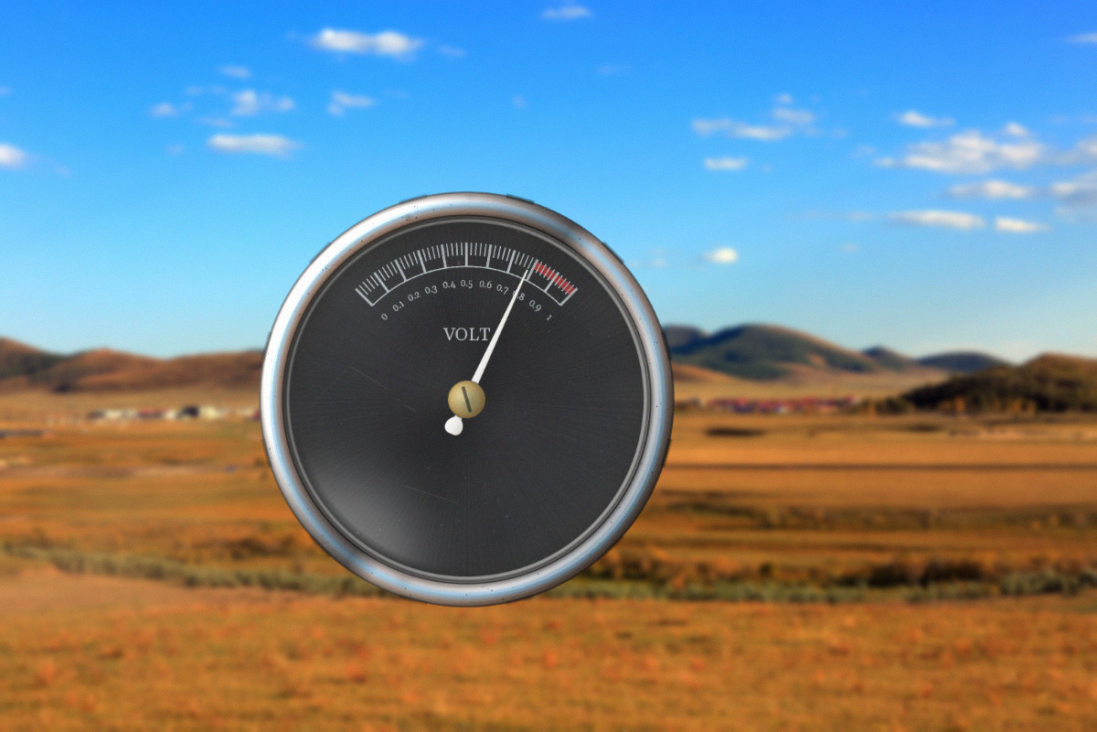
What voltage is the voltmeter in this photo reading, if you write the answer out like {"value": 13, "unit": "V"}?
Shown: {"value": 0.78, "unit": "V"}
